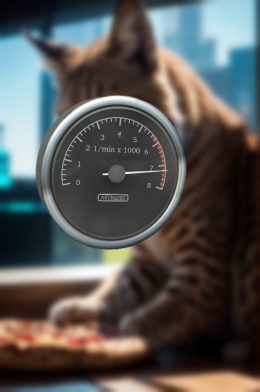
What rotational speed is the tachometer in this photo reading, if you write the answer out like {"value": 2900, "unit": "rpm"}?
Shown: {"value": 7200, "unit": "rpm"}
